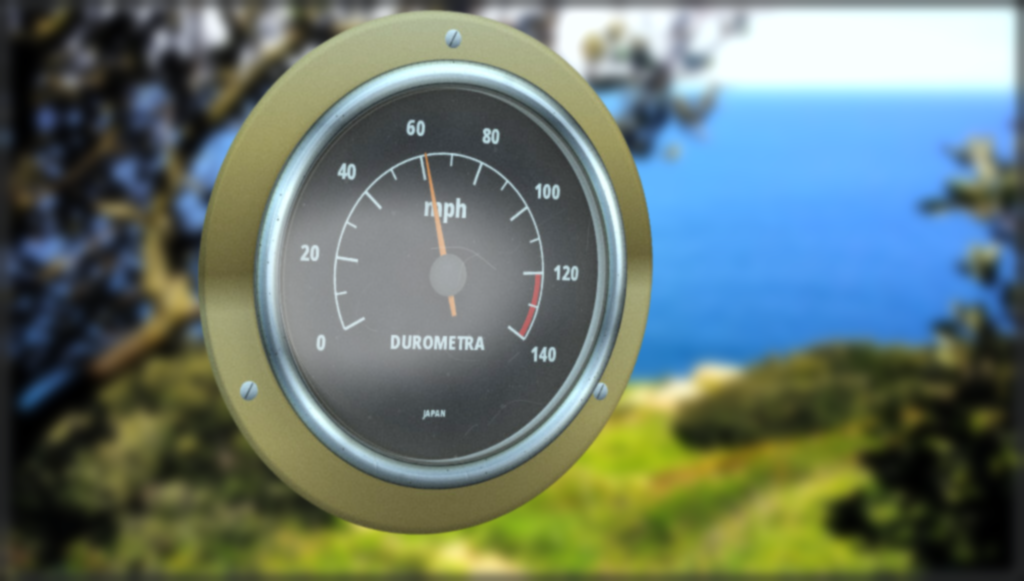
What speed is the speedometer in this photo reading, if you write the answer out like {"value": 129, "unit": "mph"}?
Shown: {"value": 60, "unit": "mph"}
